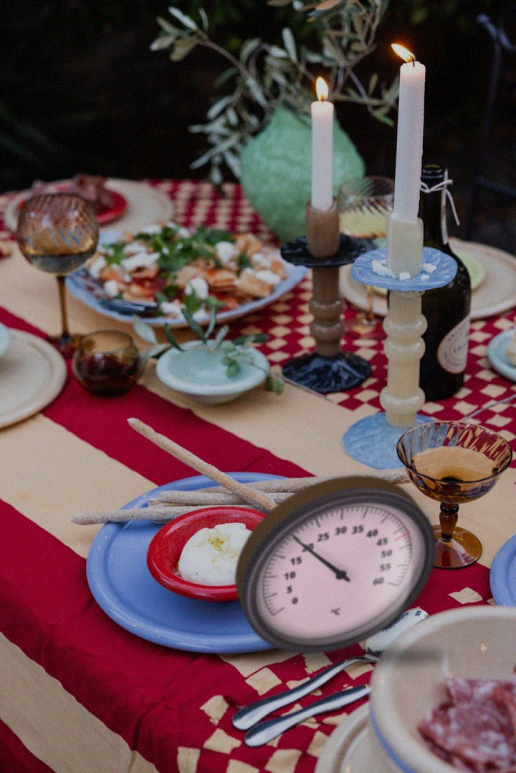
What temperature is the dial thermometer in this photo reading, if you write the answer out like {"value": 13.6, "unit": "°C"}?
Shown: {"value": 20, "unit": "°C"}
